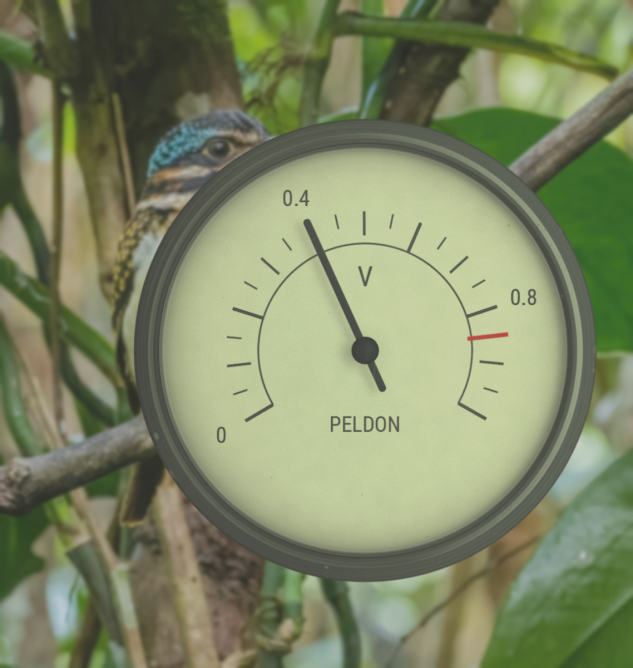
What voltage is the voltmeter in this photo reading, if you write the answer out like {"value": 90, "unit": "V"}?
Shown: {"value": 0.4, "unit": "V"}
